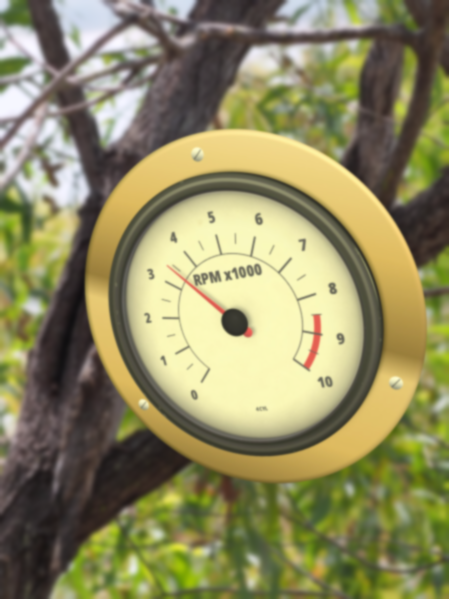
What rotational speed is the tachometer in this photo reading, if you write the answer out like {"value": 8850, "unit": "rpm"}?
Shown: {"value": 3500, "unit": "rpm"}
